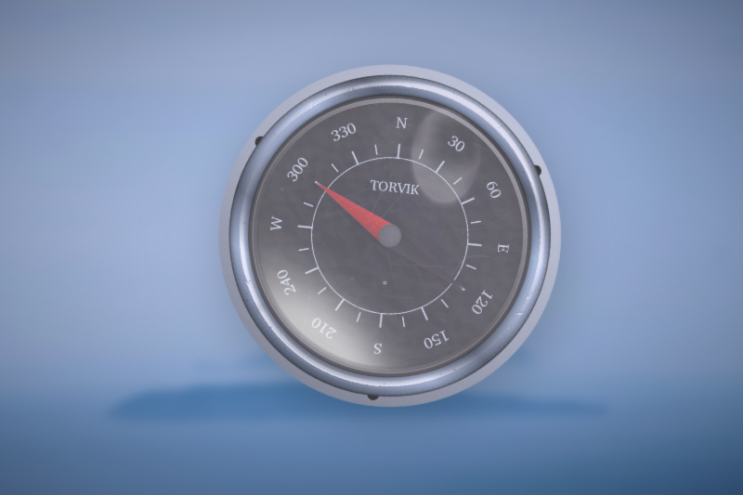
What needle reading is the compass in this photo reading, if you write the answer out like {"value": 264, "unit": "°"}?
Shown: {"value": 300, "unit": "°"}
